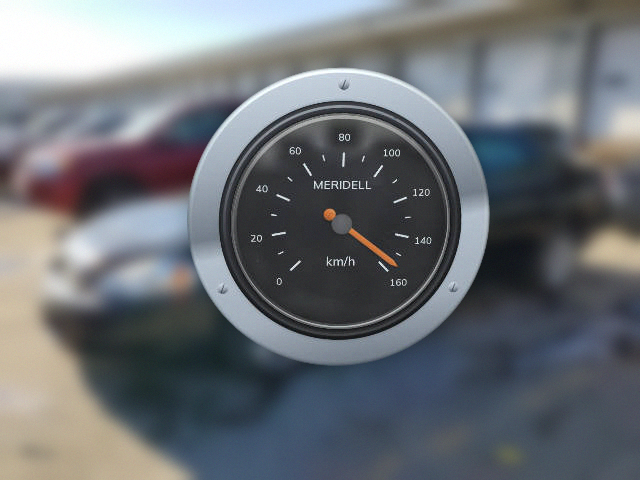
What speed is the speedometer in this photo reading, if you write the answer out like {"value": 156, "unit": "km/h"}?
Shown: {"value": 155, "unit": "km/h"}
